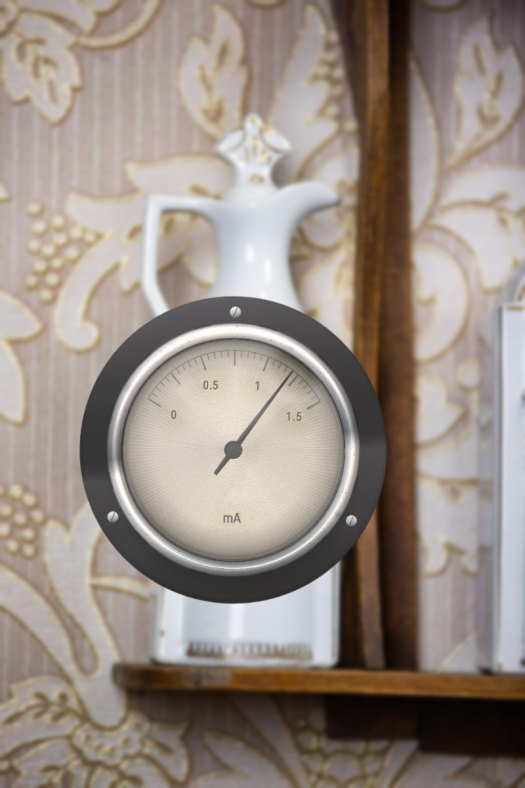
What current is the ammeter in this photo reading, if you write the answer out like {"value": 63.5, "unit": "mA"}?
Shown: {"value": 1.2, "unit": "mA"}
